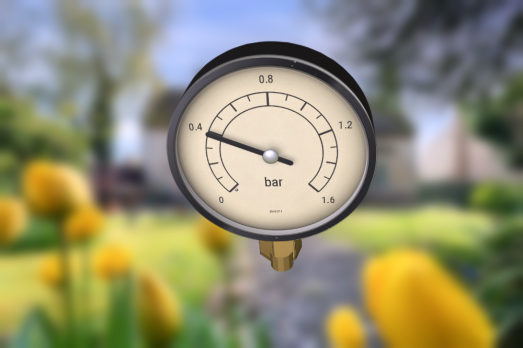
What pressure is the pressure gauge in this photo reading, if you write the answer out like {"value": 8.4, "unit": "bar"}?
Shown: {"value": 0.4, "unit": "bar"}
